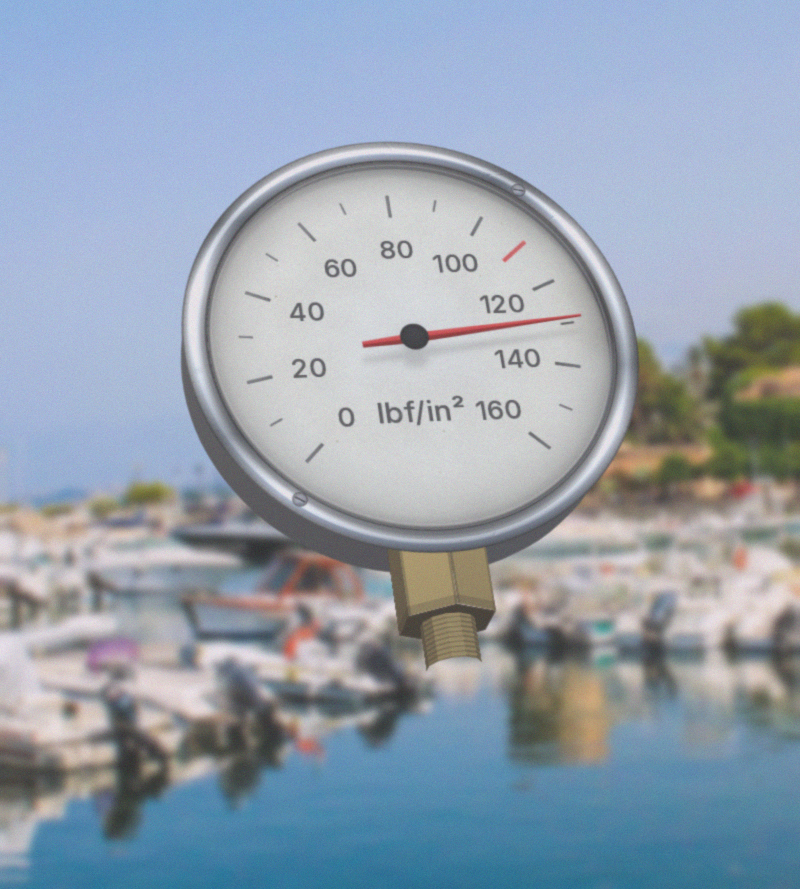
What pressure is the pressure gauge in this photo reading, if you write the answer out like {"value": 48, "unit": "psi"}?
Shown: {"value": 130, "unit": "psi"}
